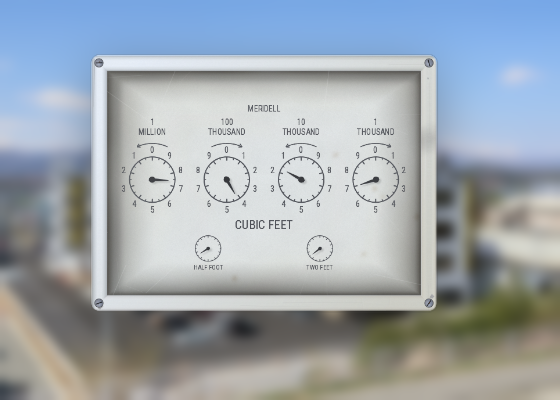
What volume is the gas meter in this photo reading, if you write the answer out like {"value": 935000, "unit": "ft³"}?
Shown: {"value": 741700, "unit": "ft³"}
